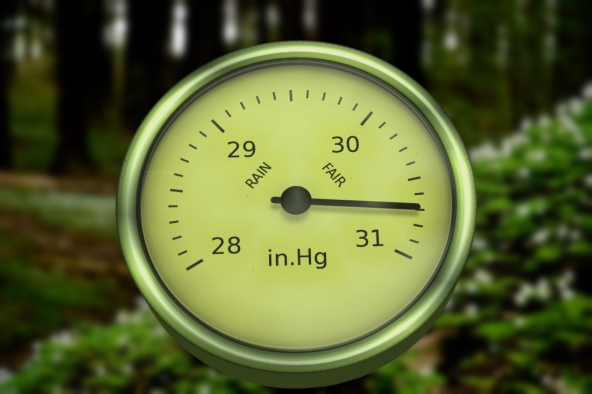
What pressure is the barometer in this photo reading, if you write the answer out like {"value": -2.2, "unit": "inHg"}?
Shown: {"value": 30.7, "unit": "inHg"}
